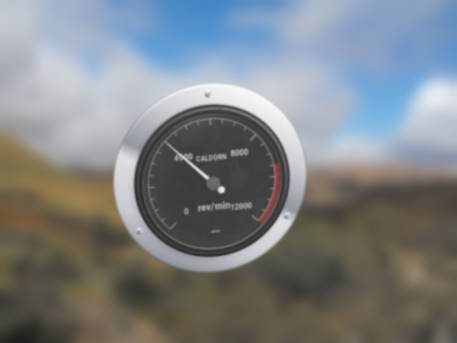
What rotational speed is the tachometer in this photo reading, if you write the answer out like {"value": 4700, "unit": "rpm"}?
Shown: {"value": 4000, "unit": "rpm"}
